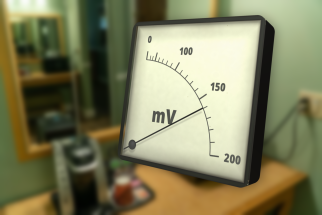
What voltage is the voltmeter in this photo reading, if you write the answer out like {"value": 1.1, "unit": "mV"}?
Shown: {"value": 160, "unit": "mV"}
